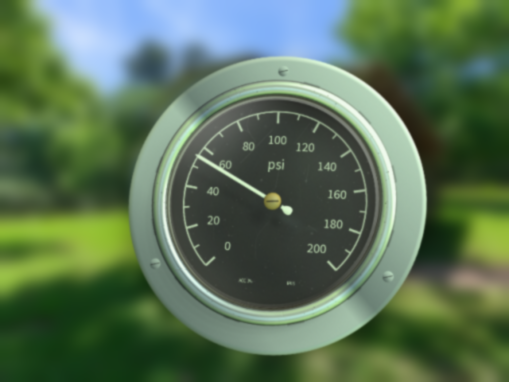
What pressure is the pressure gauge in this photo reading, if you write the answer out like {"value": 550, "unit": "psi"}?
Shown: {"value": 55, "unit": "psi"}
